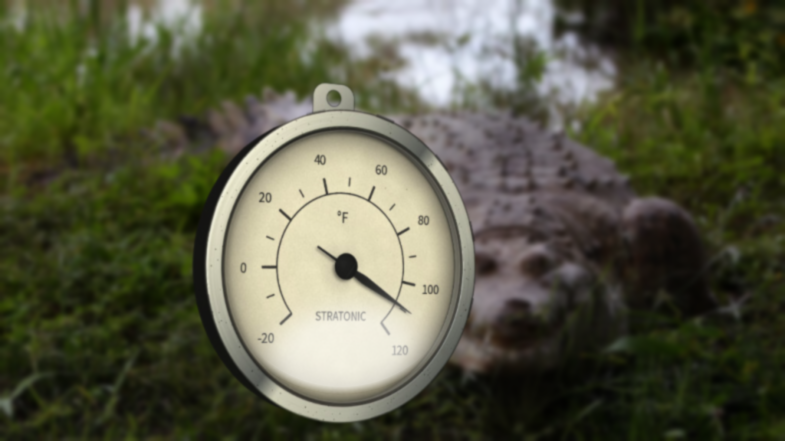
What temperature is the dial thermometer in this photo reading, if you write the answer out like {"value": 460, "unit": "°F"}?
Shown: {"value": 110, "unit": "°F"}
